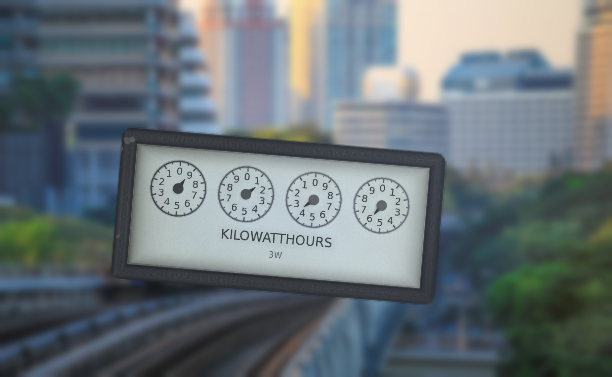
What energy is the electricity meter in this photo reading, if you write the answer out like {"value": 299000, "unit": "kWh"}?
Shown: {"value": 9136, "unit": "kWh"}
